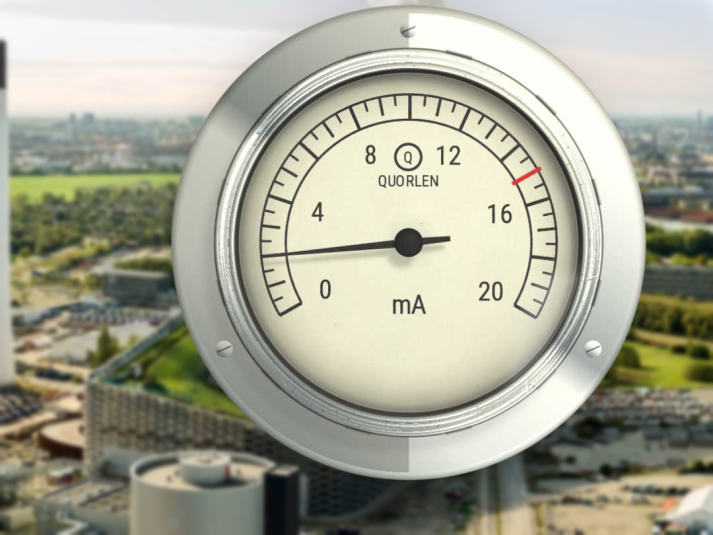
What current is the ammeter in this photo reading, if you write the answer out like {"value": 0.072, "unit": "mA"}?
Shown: {"value": 2, "unit": "mA"}
